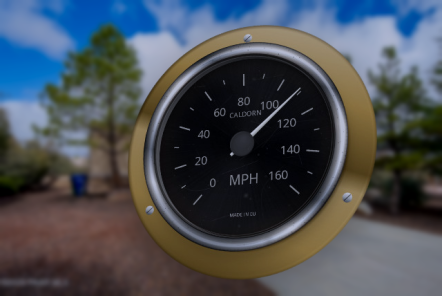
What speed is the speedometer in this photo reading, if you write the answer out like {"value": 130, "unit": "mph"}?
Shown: {"value": 110, "unit": "mph"}
